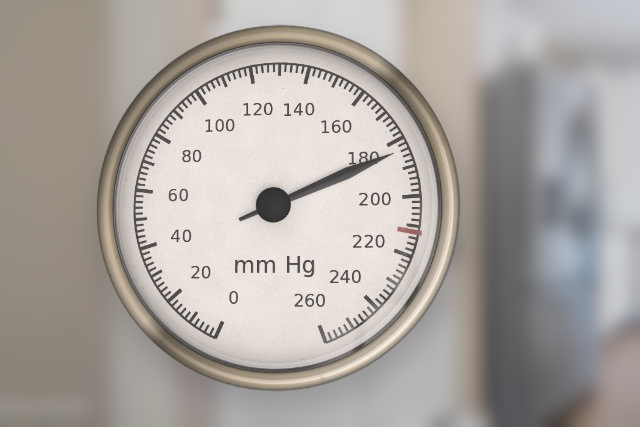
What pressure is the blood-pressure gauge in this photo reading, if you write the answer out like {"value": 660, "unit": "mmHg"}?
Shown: {"value": 184, "unit": "mmHg"}
